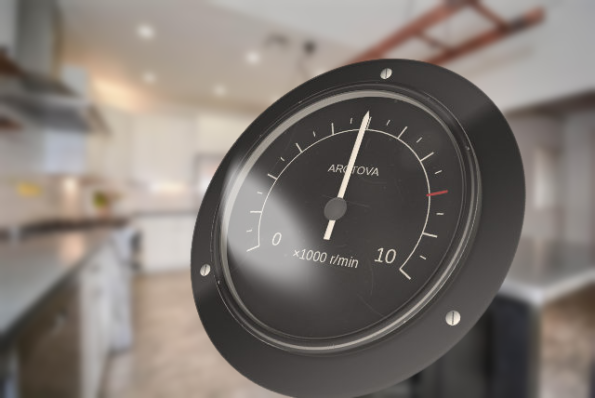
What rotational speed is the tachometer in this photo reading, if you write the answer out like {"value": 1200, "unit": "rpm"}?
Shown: {"value": 5000, "unit": "rpm"}
